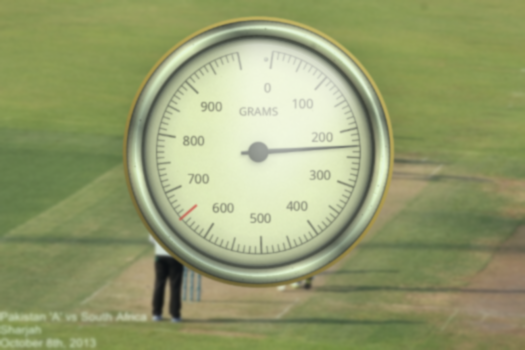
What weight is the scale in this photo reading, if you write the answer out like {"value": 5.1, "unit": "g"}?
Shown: {"value": 230, "unit": "g"}
